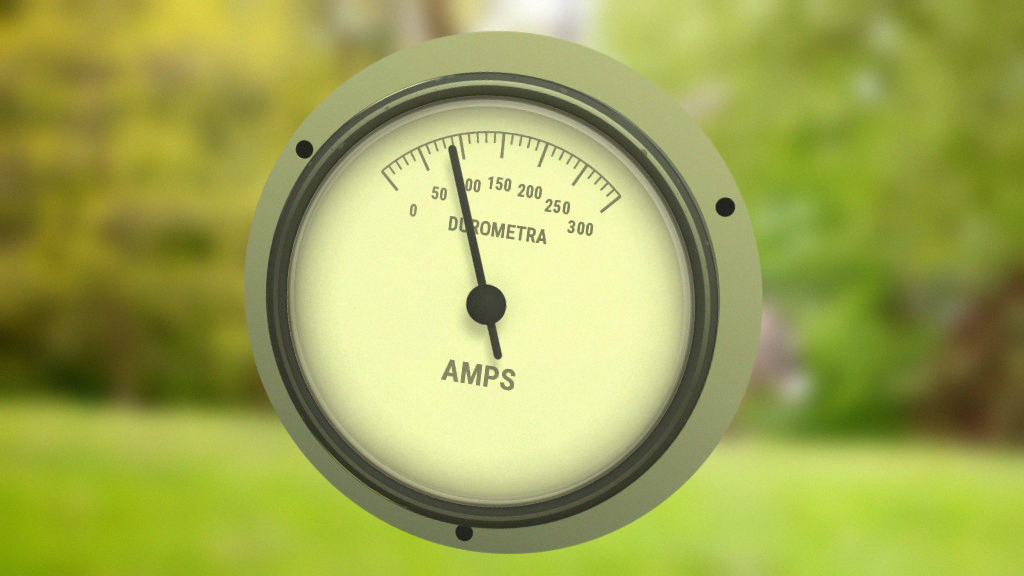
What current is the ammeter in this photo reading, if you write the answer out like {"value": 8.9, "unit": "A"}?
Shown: {"value": 90, "unit": "A"}
